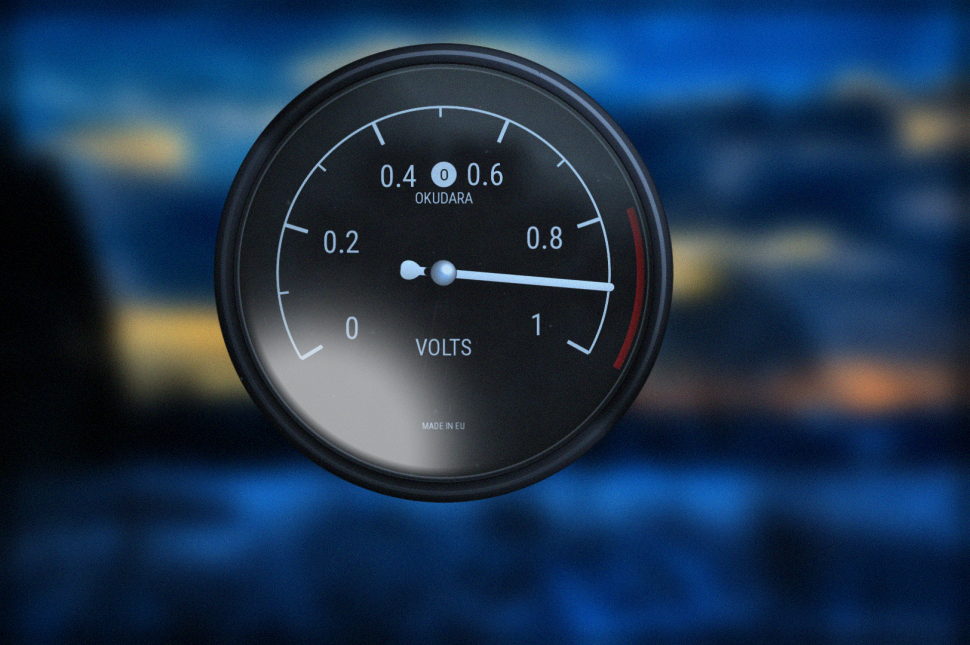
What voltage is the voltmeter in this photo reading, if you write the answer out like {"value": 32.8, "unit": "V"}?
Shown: {"value": 0.9, "unit": "V"}
